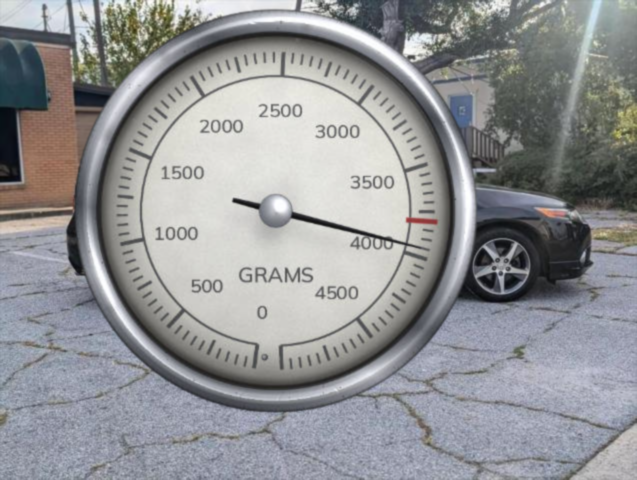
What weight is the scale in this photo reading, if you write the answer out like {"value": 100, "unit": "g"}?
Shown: {"value": 3950, "unit": "g"}
